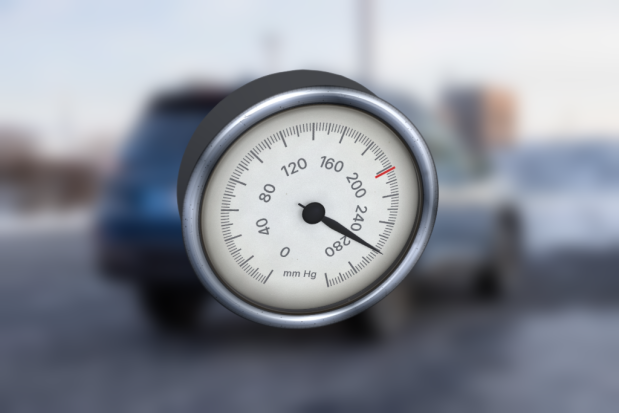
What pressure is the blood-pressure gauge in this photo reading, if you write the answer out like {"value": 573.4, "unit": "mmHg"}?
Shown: {"value": 260, "unit": "mmHg"}
